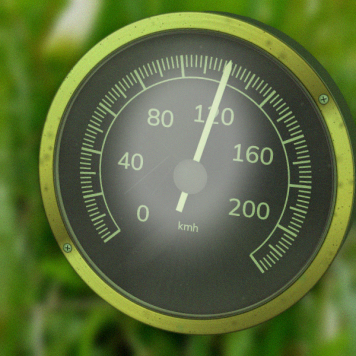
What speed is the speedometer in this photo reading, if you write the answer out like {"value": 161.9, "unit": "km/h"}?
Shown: {"value": 120, "unit": "km/h"}
